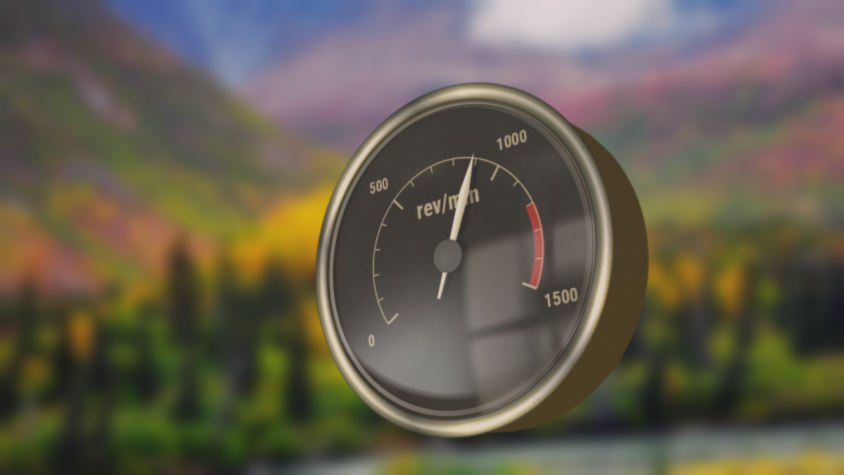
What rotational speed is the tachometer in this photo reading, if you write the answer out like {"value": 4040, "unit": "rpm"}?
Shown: {"value": 900, "unit": "rpm"}
